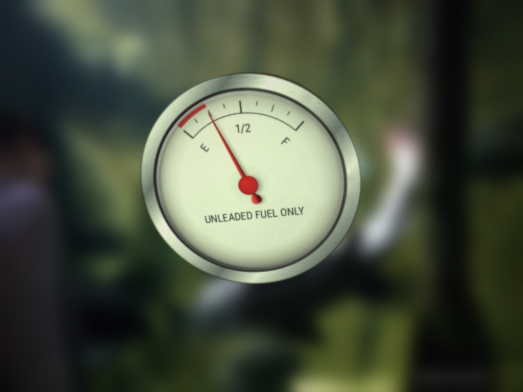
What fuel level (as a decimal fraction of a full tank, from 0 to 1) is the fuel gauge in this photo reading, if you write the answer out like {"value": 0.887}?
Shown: {"value": 0.25}
